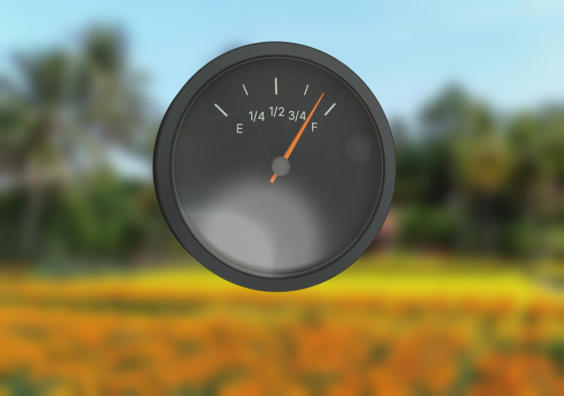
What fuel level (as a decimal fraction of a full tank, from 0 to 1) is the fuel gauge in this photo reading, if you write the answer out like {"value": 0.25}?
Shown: {"value": 0.875}
